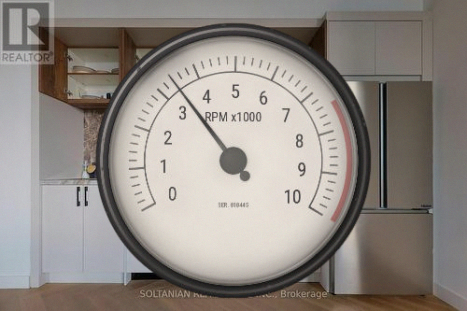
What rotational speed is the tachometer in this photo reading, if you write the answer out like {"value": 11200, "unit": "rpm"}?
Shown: {"value": 3400, "unit": "rpm"}
